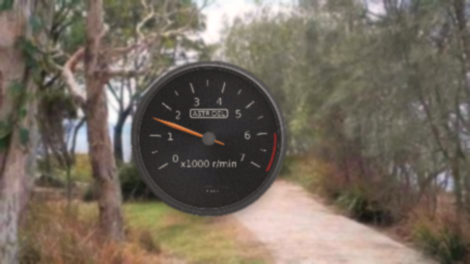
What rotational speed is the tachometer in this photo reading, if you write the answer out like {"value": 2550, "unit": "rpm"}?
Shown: {"value": 1500, "unit": "rpm"}
